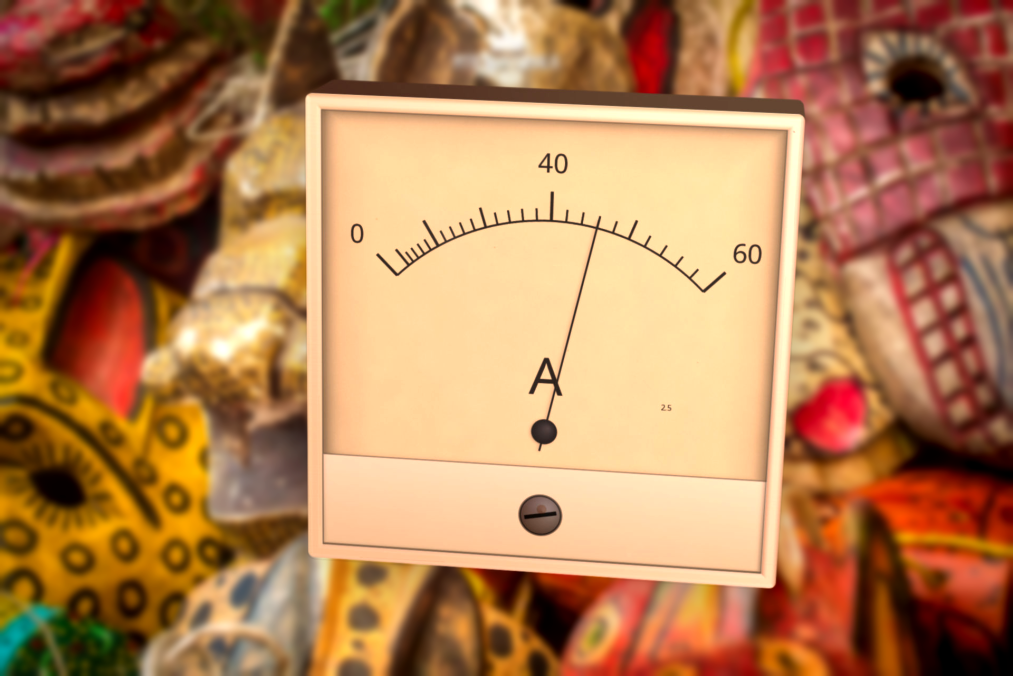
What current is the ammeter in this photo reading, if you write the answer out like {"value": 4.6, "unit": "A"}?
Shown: {"value": 46, "unit": "A"}
